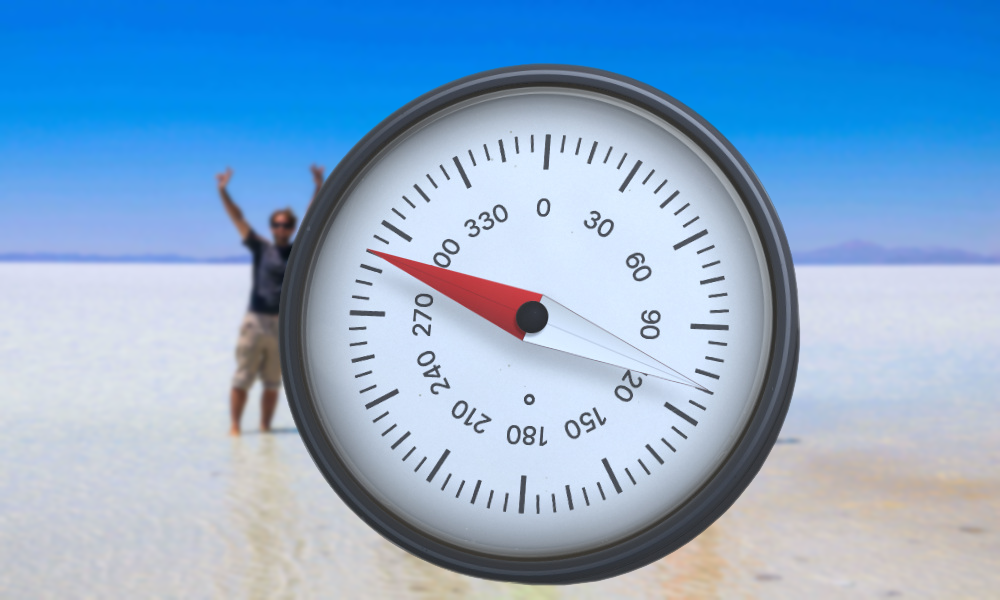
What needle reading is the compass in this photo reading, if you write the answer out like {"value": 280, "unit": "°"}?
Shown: {"value": 290, "unit": "°"}
